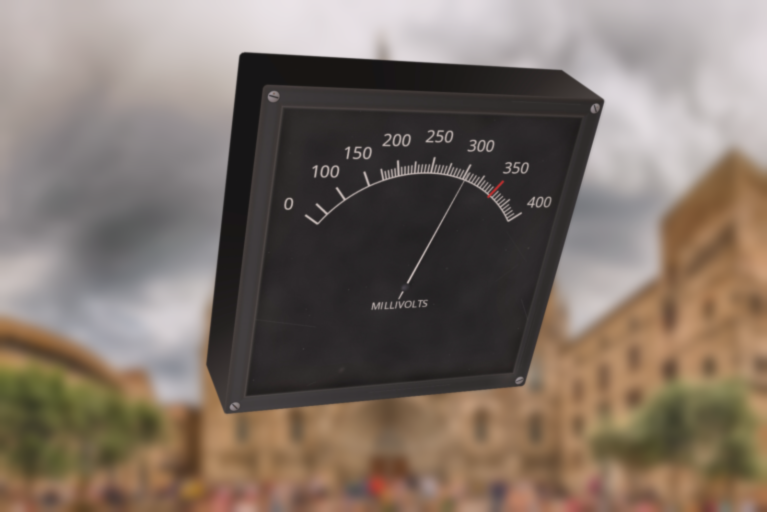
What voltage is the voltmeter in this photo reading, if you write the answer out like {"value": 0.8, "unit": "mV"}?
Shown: {"value": 300, "unit": "mV"}
